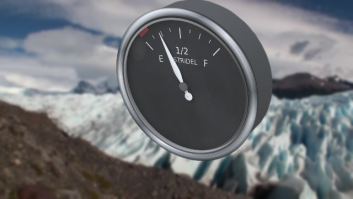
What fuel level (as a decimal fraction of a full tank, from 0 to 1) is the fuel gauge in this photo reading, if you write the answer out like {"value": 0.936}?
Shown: {"value": 0.25}
